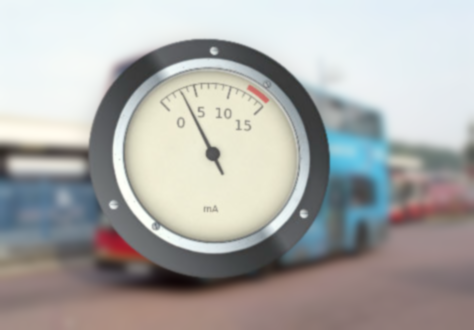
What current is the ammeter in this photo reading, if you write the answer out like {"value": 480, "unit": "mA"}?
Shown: {"value": 3, "unit": "mA"}
